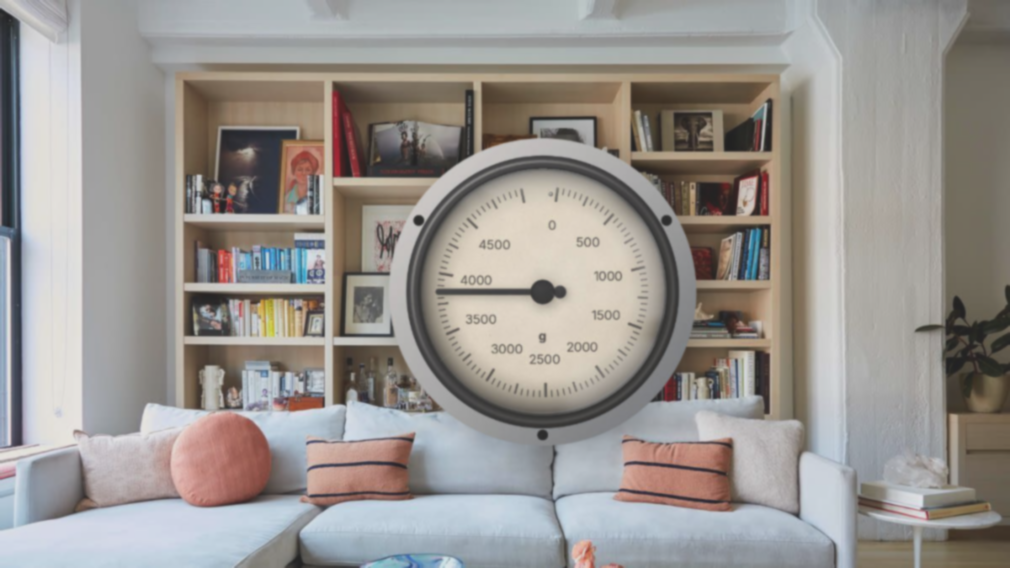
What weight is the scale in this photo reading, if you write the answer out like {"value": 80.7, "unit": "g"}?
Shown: {"value": 3850, "unit": "g"}
